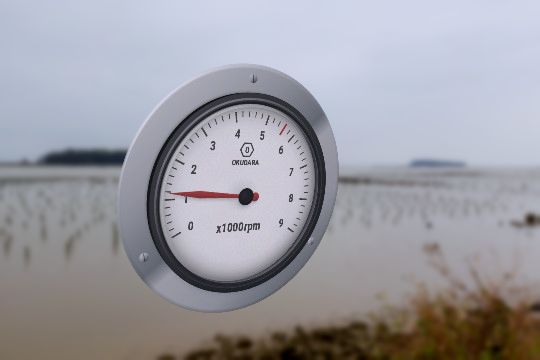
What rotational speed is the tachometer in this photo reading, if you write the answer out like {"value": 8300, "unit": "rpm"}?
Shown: {"value": 1200, "unit": "rpm"}
